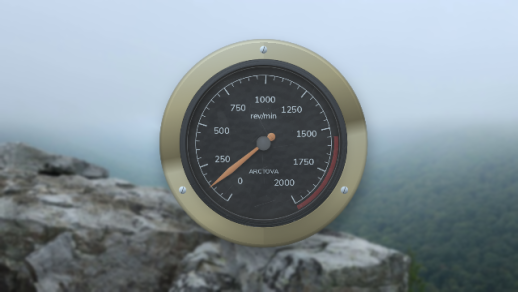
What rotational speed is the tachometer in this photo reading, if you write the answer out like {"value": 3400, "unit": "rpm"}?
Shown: {"value": 125, "unit": "rpm"}
